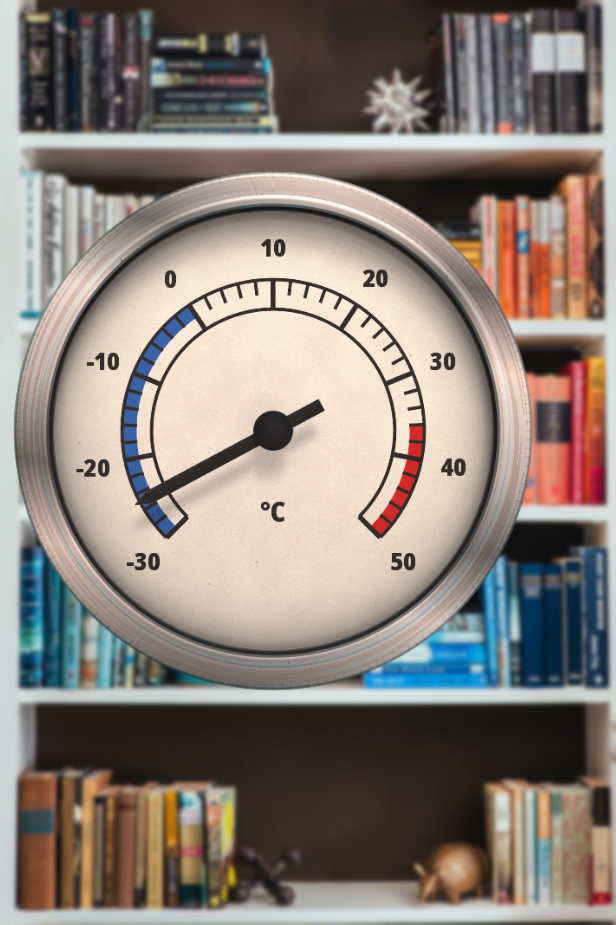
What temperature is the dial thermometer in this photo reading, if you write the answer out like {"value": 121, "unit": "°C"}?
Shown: {"value": -25, "unit": "°C"}
